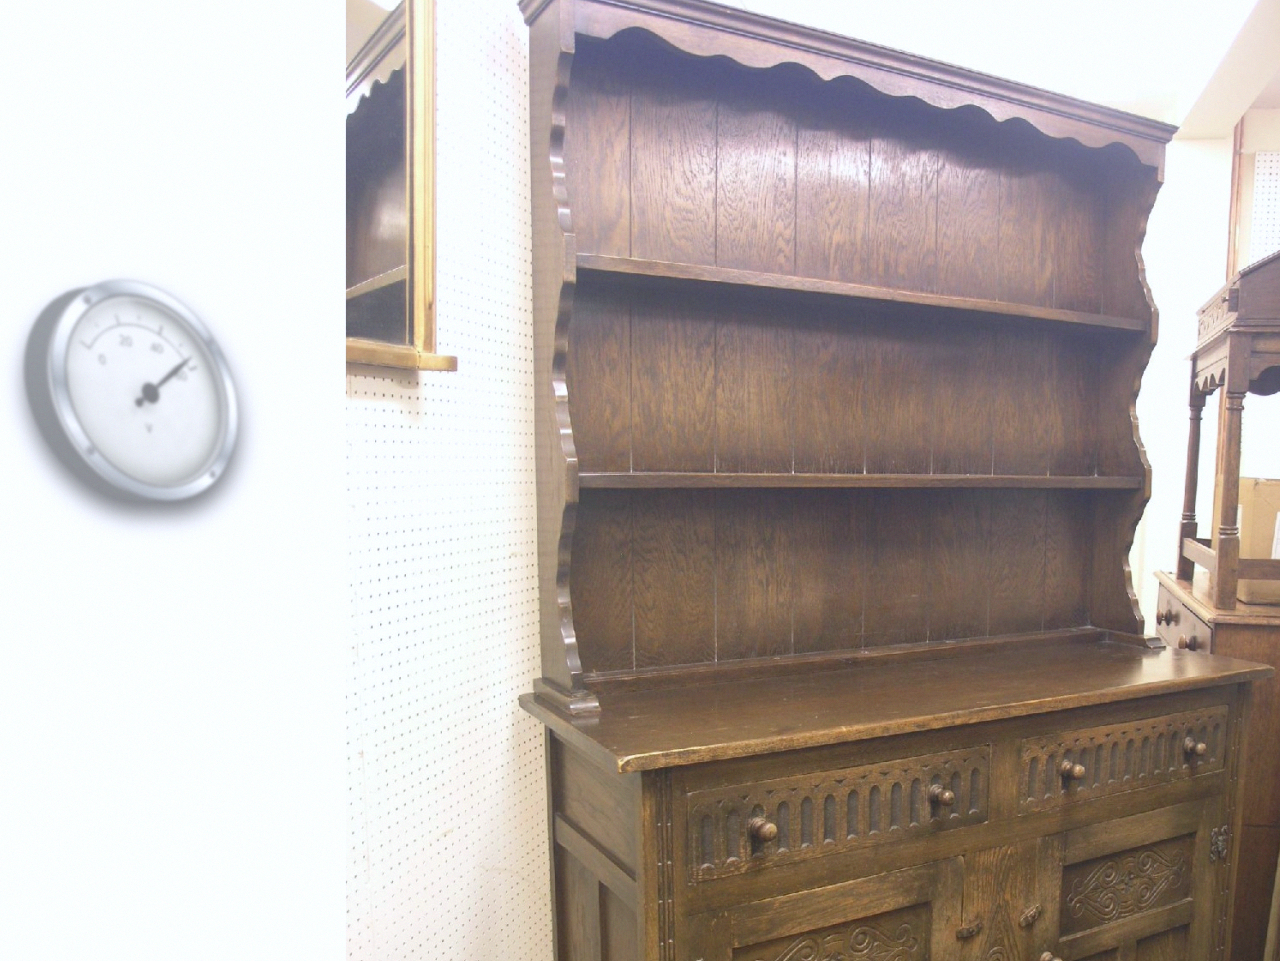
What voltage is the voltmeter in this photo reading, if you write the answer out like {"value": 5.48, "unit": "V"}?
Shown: {"value": 55, "unit": "V"}
